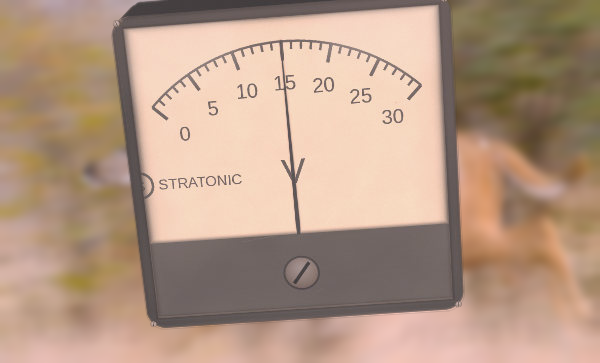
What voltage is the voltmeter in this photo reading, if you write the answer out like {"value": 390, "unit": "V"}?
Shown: {"value": 15, "unit": "V"}
